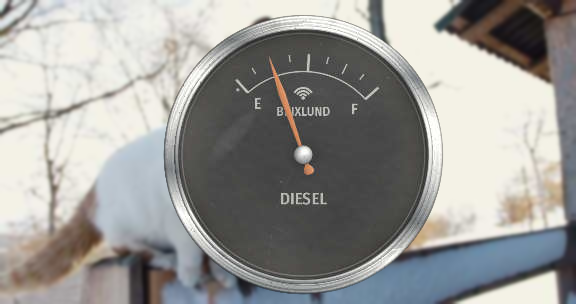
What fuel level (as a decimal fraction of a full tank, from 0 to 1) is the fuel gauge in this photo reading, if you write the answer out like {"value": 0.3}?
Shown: {"value": 0.25}
